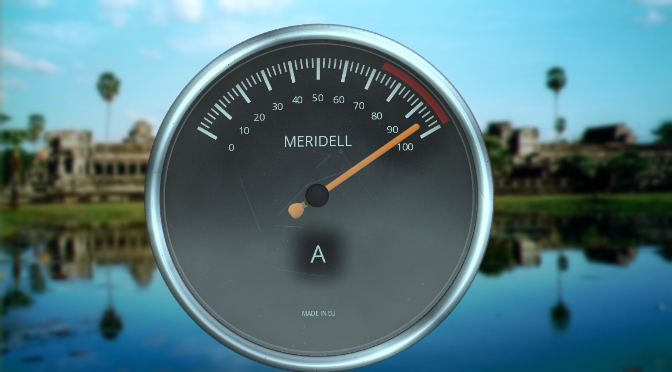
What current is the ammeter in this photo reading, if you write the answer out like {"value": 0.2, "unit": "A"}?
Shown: {"value": 96, "unit": "A"}
